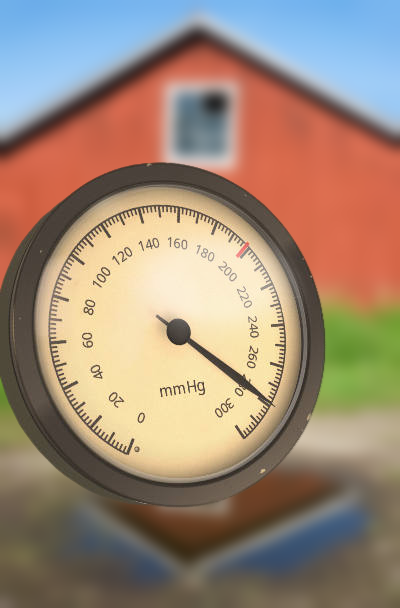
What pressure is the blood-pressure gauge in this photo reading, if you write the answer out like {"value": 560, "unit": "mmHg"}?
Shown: {"value": 280, "unit": "mmHg"}
